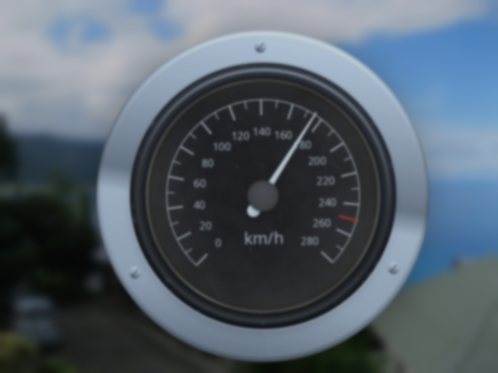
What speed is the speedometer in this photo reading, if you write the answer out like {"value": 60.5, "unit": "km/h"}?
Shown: {"value": 175, "unit": "km/h"}
